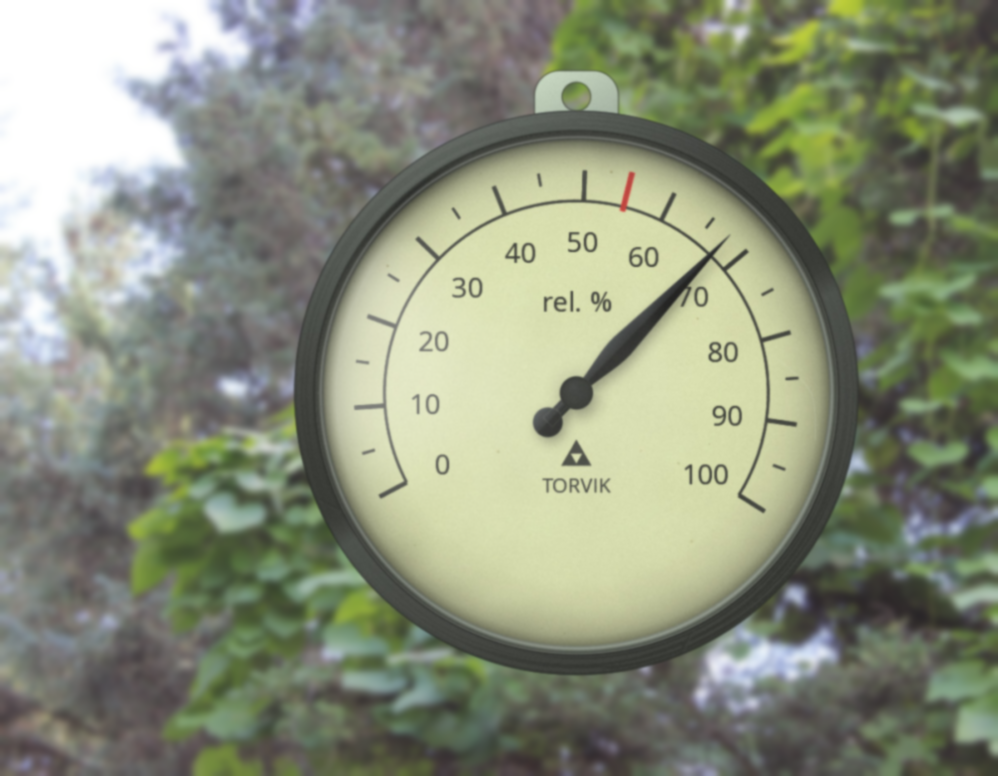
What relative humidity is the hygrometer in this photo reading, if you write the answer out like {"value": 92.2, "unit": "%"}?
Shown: {"value": 67.5, "unit": "%"}
